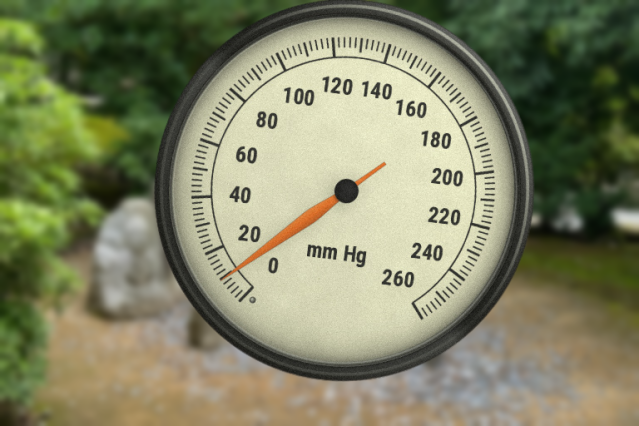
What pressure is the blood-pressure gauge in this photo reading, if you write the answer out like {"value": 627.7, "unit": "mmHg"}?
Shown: {"value": 10, "unit": "mmHg"}
